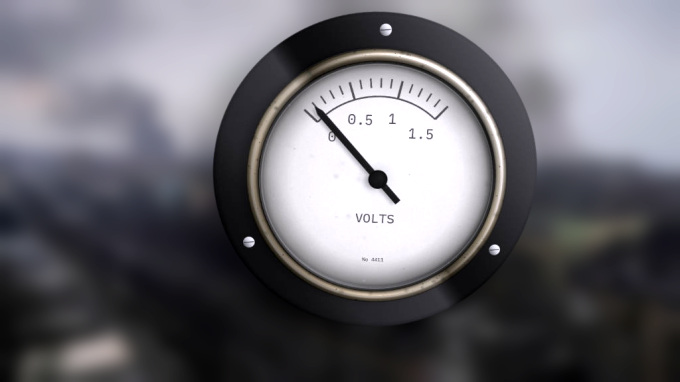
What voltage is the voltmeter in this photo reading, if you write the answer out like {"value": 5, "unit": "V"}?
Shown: {"value": 0.1, "unit": "V"}
